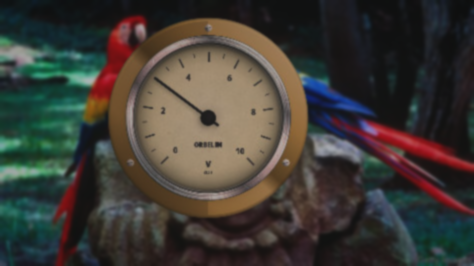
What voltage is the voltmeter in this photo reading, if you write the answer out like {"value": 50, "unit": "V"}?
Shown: {"value": 3, "unit": "V"}
